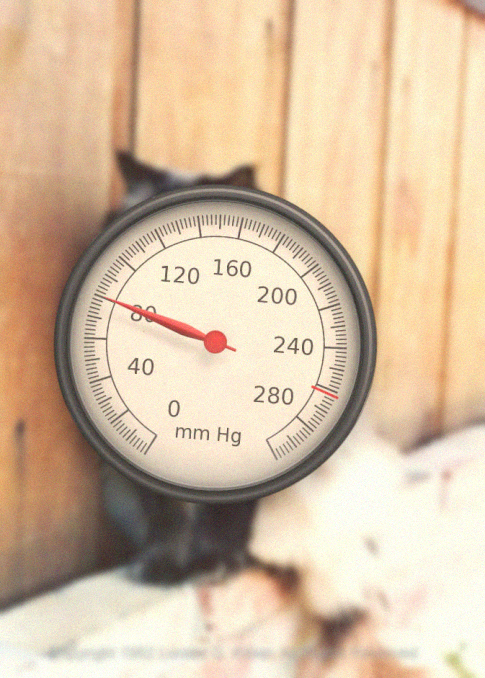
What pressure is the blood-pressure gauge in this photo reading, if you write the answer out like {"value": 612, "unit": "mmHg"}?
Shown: {"value": 80, "unit": "mmHg"}
